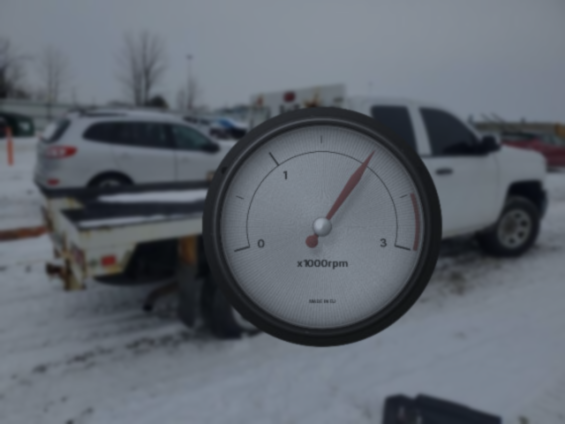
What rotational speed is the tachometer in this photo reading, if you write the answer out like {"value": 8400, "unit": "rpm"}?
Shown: {"value": 2000, "unit": "rpm"}
